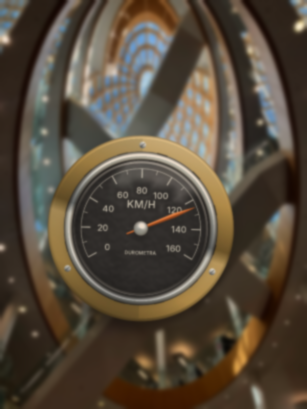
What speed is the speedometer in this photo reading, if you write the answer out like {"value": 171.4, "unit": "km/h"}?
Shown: {"value": 125, "unit": "km/h"}
